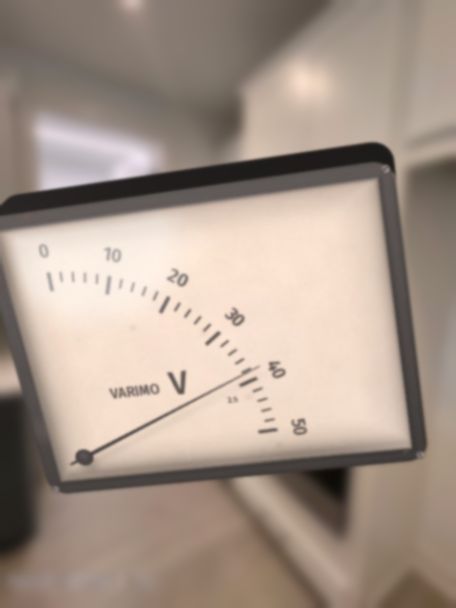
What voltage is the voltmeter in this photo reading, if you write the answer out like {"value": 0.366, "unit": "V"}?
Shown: {"value": 38, "unit": "V"}
